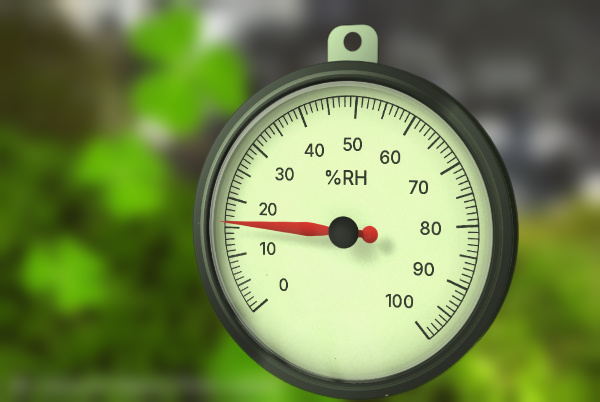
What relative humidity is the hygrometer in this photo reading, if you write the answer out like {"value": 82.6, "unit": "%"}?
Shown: {"value": 16, "unit": "%"}
